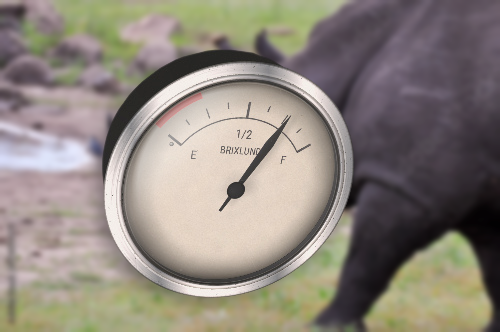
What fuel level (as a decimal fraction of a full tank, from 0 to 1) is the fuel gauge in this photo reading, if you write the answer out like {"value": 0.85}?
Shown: {"value": 0.75}
